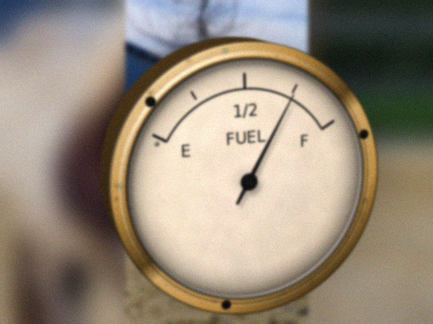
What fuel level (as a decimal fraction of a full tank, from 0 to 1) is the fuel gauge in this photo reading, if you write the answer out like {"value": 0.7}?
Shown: {"value": 0.75}
